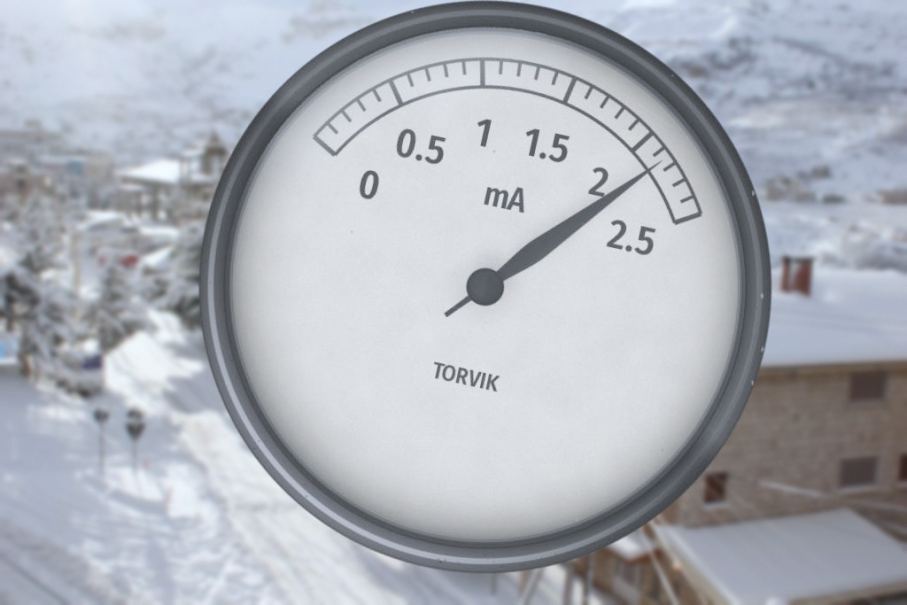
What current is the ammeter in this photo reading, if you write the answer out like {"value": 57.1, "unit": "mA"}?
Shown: {"value": 2.15, "unit": "mA"}
